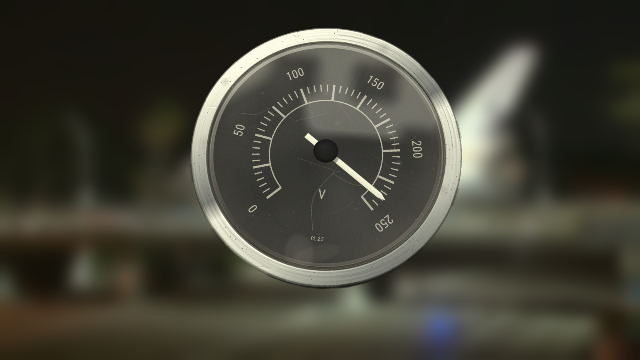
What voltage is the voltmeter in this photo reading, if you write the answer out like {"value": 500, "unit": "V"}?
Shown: {"value": 240, "unit": "V"}
